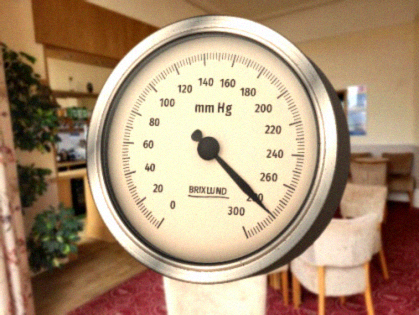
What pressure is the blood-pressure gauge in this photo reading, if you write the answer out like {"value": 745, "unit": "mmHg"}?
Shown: {"value": 280, "unit": "mmHg"}
